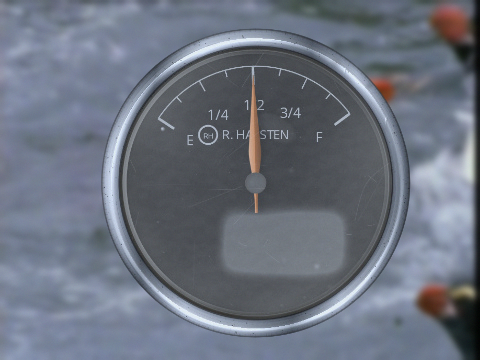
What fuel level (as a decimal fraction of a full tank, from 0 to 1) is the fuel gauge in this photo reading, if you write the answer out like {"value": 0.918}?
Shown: {"value": 0.5}
